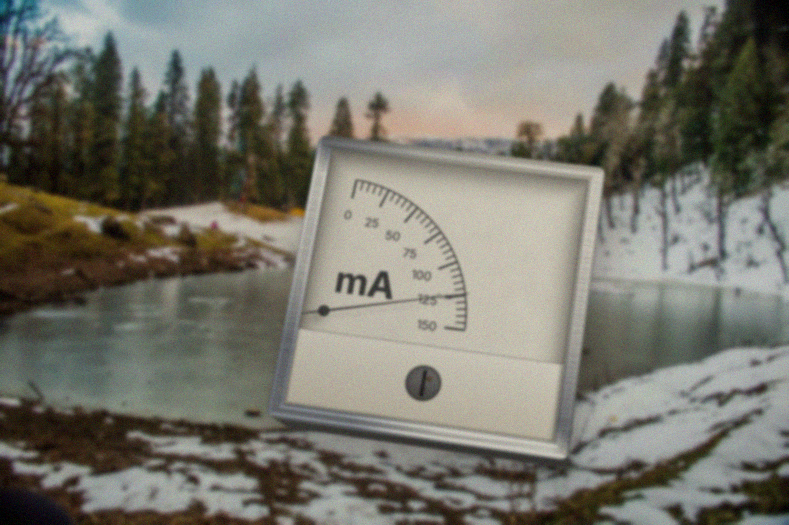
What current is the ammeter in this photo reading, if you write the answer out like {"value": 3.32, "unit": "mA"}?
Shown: {"value": 125, "unit": "mA"}
